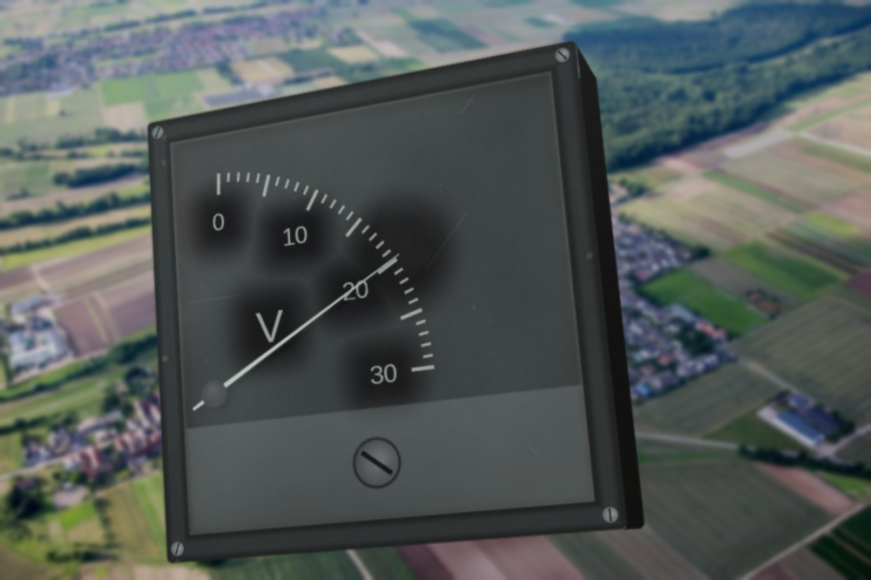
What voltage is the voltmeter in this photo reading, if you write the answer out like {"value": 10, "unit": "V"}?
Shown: {"value": 20, "unit": "V"}
